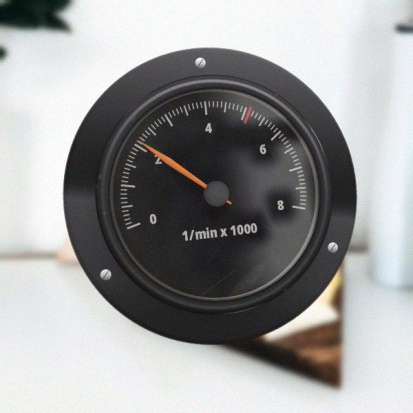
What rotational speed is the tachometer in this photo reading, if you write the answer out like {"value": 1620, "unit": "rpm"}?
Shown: {"value": 2100, "unit": "rpm"}
